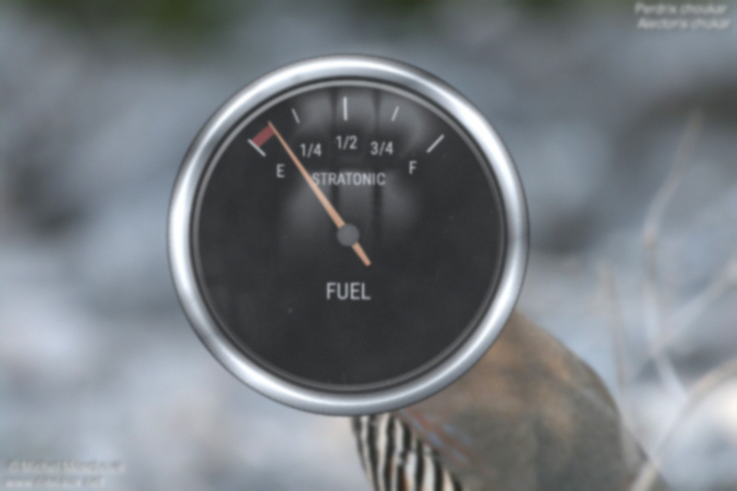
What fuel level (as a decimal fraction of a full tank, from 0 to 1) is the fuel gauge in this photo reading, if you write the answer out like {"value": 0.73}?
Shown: {"value": 0.125}
